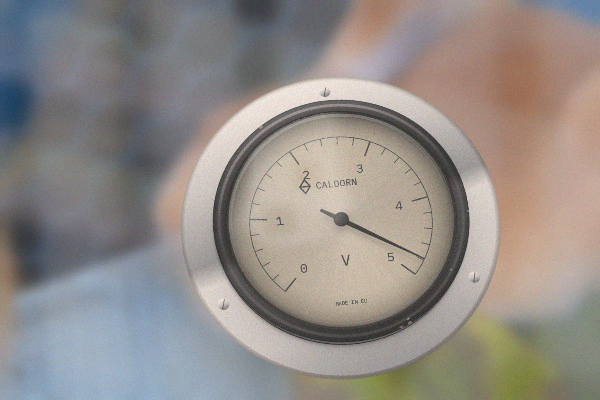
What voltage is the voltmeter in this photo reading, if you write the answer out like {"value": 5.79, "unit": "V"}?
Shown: {"value": 4.8, "unit": "V"}
